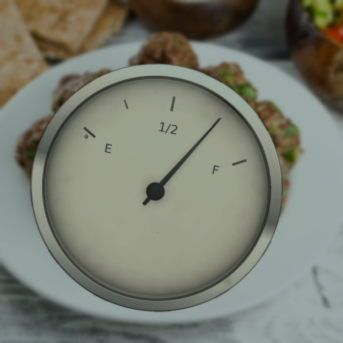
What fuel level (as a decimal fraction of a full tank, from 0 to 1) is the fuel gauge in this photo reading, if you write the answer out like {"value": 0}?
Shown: {"value": 0.75}
